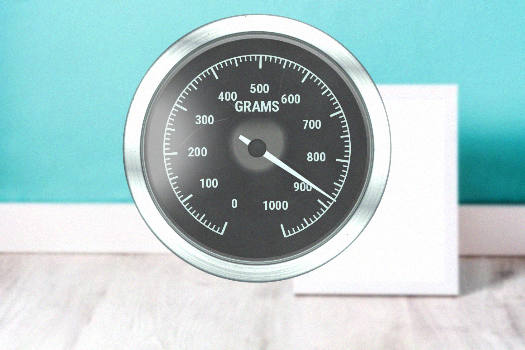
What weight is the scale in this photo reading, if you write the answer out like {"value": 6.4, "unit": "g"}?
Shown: {"value": 880, "unit": "g"}
